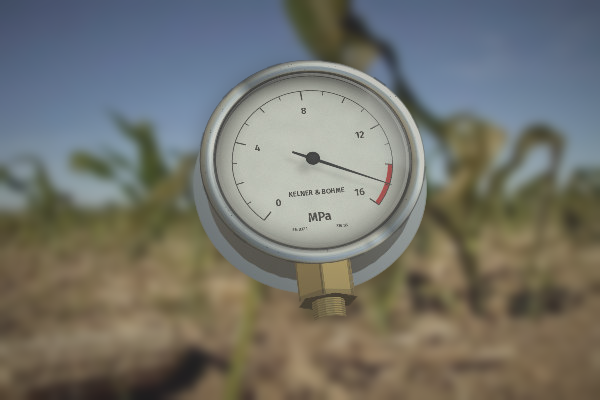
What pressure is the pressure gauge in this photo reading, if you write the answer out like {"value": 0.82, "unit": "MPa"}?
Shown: {"value": 15, "unit": "MPa"}
